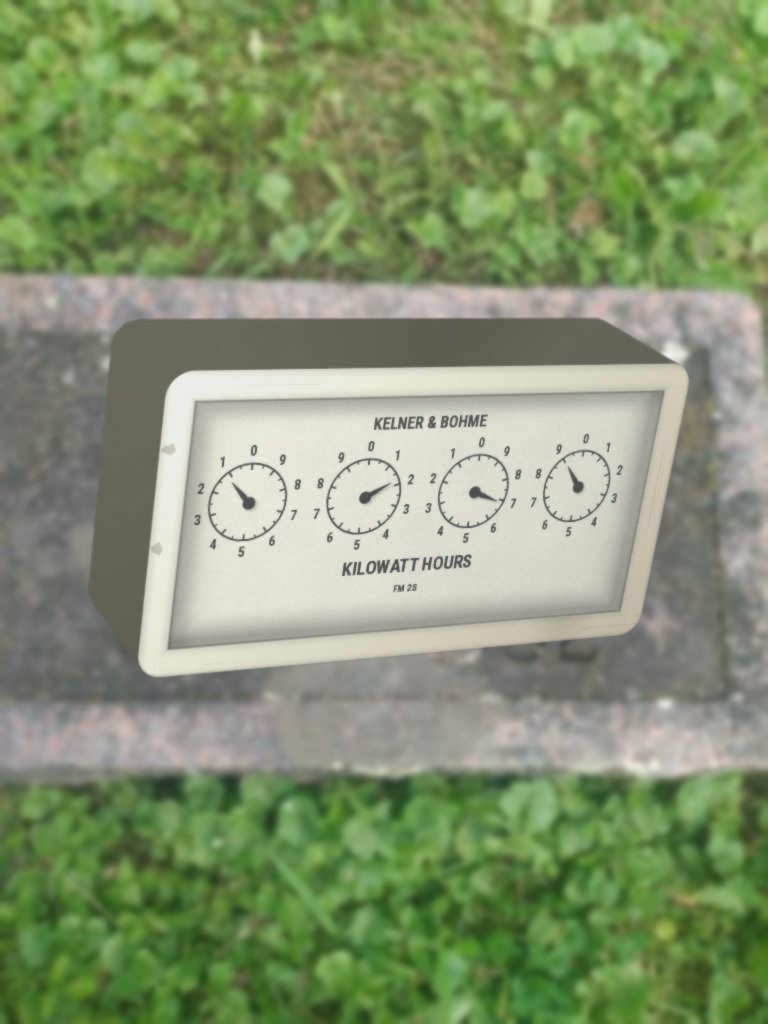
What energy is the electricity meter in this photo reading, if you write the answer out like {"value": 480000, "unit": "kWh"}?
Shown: {"value": 1169, "unit": "kWh"}
